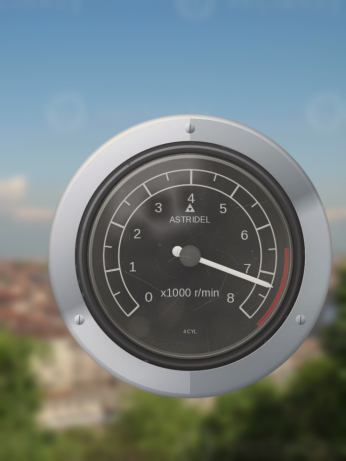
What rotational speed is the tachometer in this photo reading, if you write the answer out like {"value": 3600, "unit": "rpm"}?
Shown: {"value": 7250, "unit": "rpm"}
